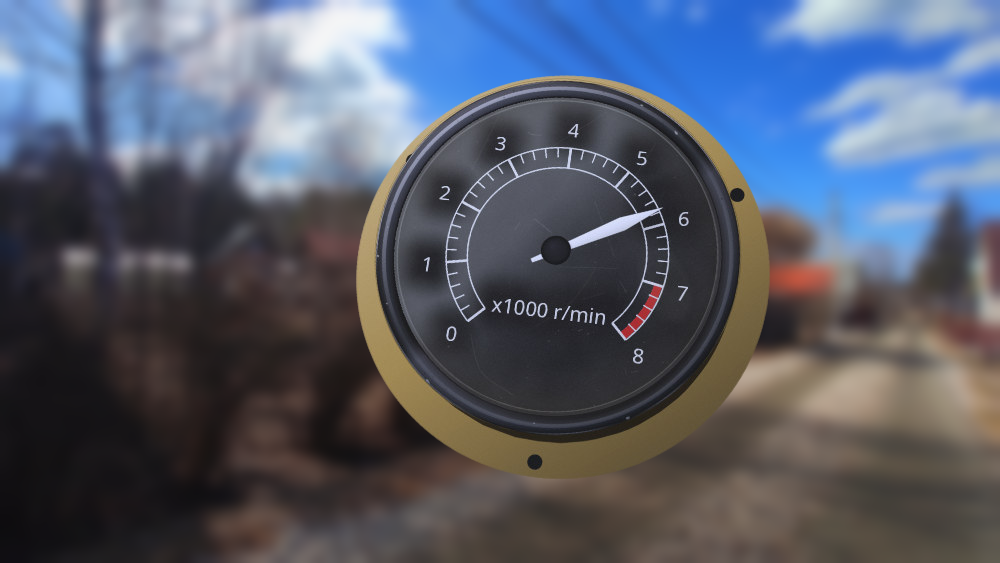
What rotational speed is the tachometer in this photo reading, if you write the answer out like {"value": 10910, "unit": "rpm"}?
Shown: {"value": 5800, "unit": "rpm"}
